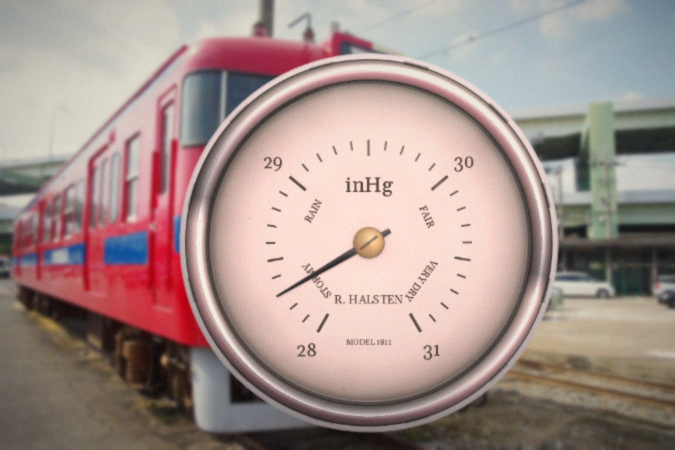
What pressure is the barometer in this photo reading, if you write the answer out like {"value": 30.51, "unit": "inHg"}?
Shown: {"value": 28.3, "unit": "inHg"}
